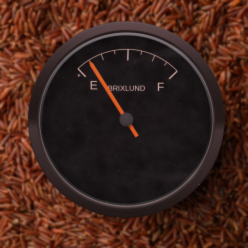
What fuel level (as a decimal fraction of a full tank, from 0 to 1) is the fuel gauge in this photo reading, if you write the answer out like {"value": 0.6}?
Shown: {"value": 0.125}
